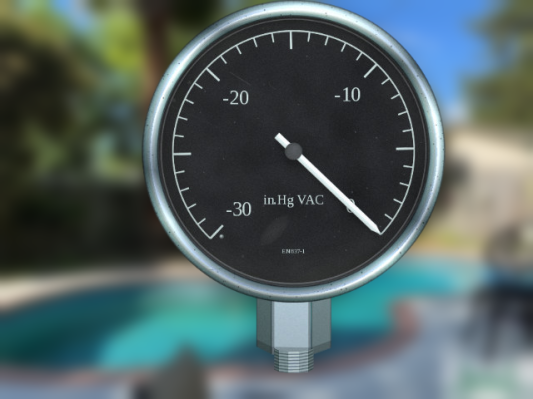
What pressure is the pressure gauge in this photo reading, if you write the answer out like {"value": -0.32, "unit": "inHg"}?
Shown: {"value": 0, "unit": "inHg"}
